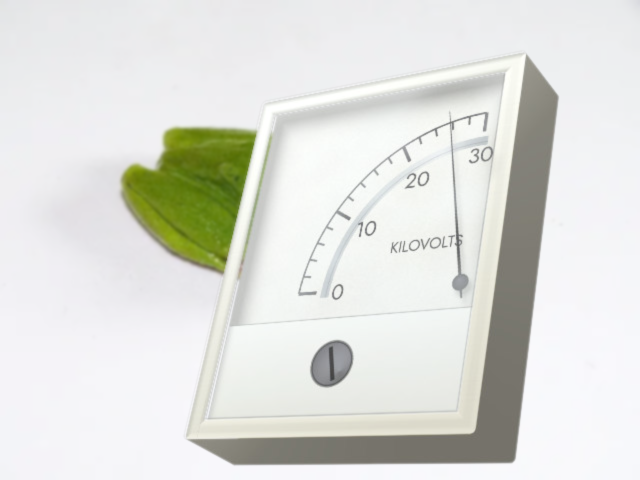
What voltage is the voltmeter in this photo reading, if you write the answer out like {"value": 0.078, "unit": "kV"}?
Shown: {"value": 26, "unit": "kV"}
